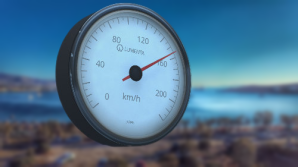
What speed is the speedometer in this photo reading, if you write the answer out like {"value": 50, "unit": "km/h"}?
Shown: {"value": 155, "unit": "km/h"}
